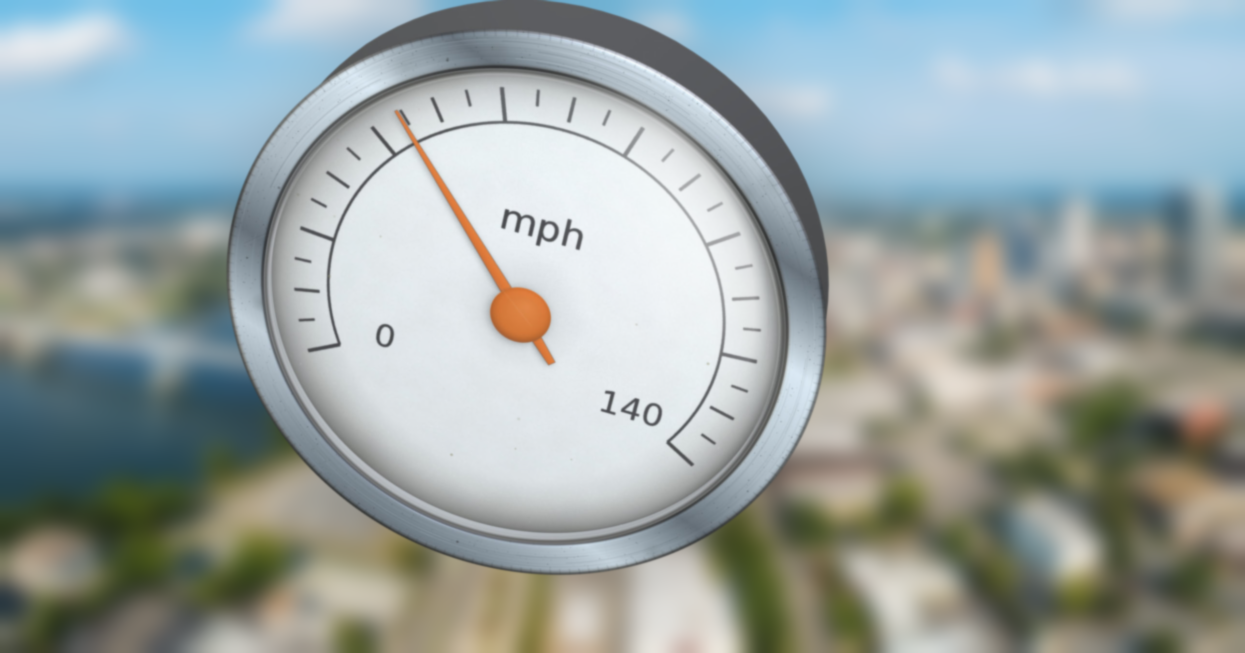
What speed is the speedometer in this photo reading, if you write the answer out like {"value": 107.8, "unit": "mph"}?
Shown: {"value": 45, "unit": "mph"}
